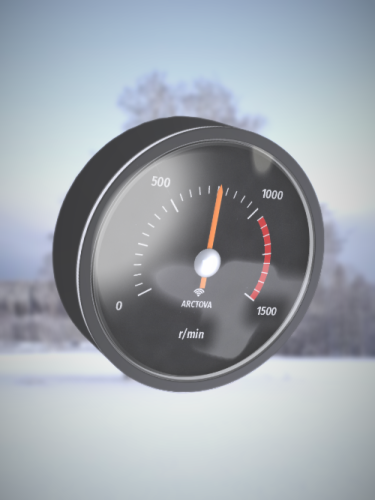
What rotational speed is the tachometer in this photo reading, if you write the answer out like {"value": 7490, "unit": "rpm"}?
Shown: {"value": 750, "unit": "rpm"}
